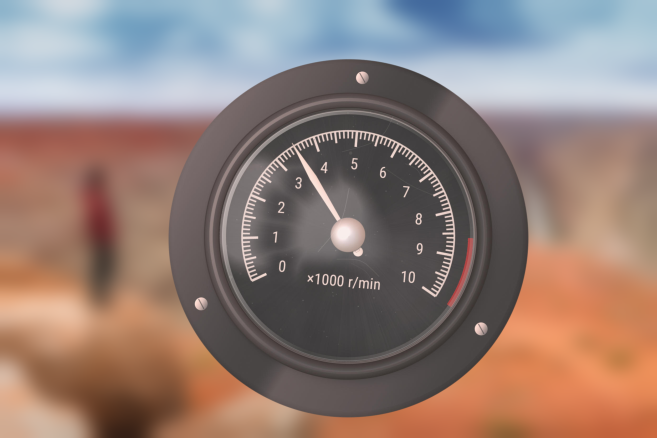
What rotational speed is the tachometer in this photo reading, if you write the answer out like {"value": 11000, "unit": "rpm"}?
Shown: {"value": 3500, "unit": "rpm"}
